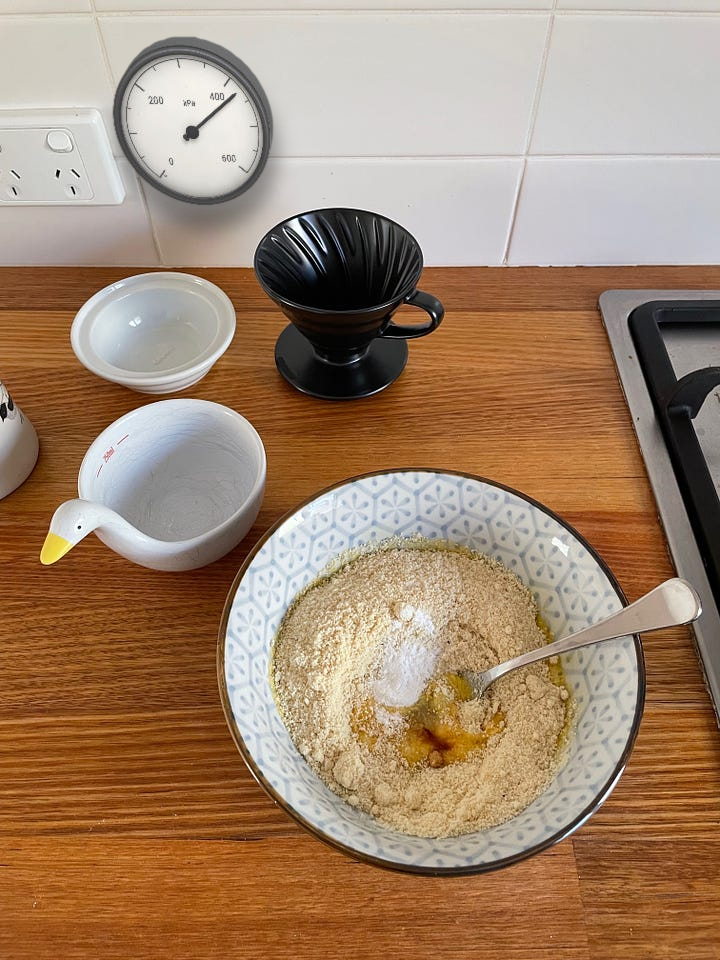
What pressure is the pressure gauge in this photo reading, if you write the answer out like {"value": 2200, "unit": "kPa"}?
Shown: {"value": 425, "unit": "kPa"}
